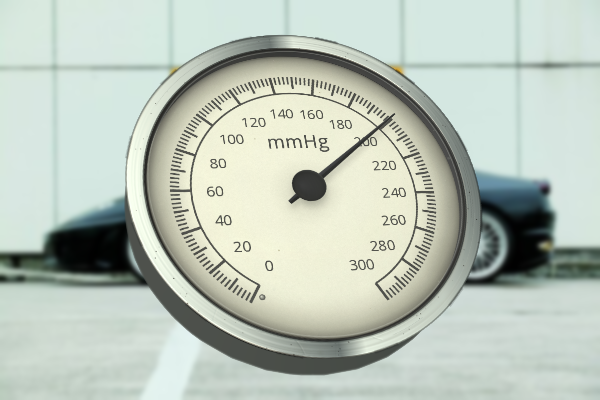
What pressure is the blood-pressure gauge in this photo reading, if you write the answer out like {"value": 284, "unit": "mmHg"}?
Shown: {"value": 200, "unit": "mmHg"}
